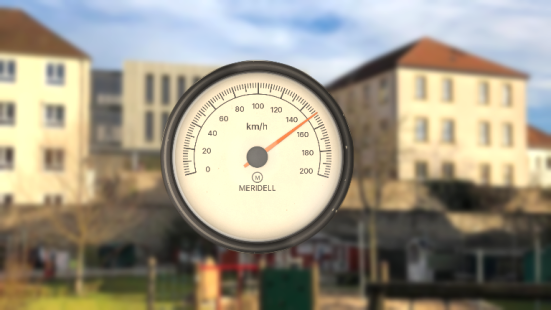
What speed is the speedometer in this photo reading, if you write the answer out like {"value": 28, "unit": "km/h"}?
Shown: {"value": 150, "unit": "km/h"}
